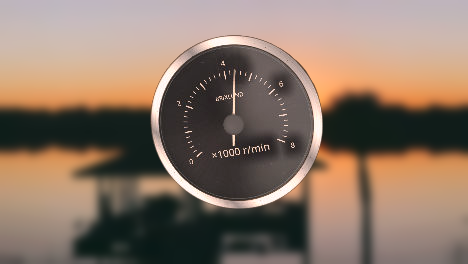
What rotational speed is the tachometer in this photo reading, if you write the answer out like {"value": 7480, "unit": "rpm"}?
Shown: {"value": 4400, "unit": "rpm"}
